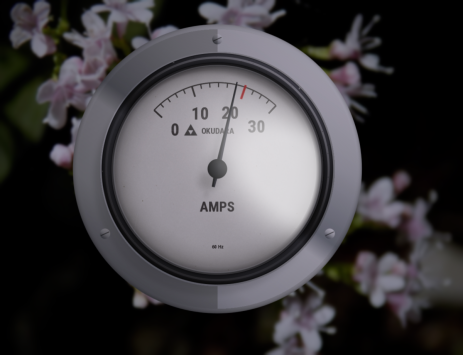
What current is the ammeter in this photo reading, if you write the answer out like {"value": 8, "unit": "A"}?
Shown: {"value": 20, "unit": "A"}
